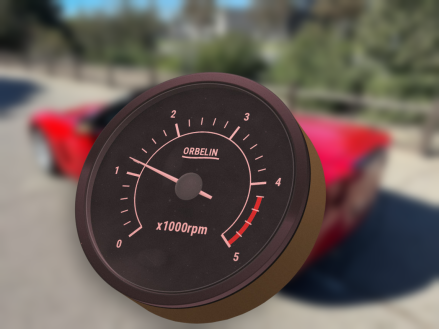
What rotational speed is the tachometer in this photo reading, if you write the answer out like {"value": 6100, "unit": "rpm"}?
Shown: {"value": 1200, "unit": "rpm"}
